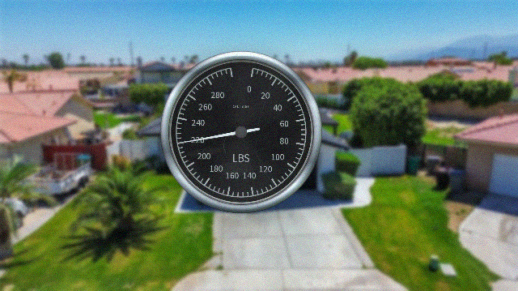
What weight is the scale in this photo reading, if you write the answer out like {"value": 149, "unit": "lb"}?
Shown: {"value": 220, "unit": "lb"}
